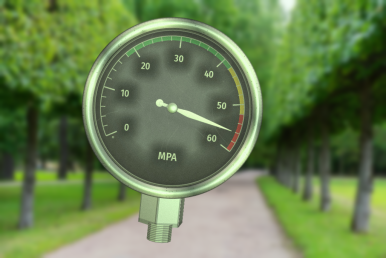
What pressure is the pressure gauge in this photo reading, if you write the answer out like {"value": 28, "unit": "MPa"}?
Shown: {"value": 56, "unit": "MPa"}
